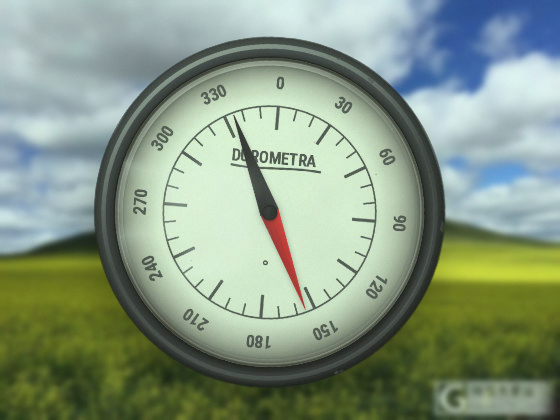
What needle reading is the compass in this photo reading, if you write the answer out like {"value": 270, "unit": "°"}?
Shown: {"value": 155, "unit": "°"}
